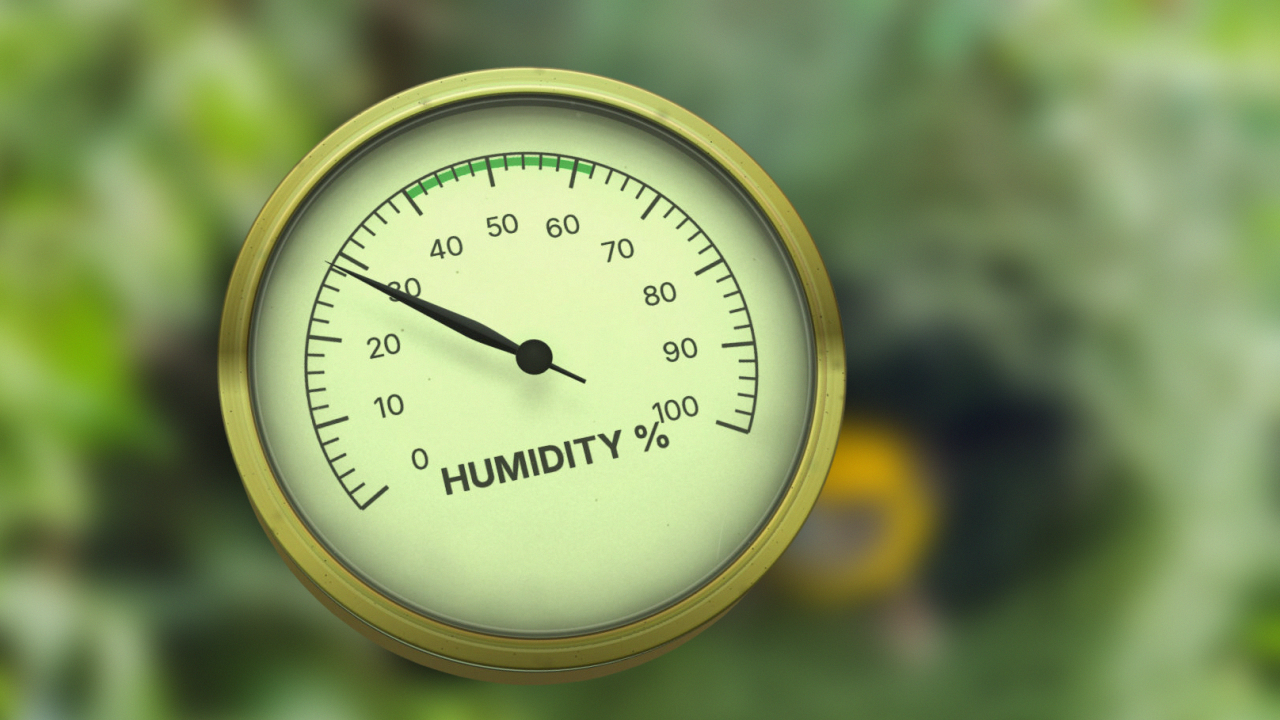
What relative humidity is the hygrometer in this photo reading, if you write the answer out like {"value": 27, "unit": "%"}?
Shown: {"value": 28, "unit": "%"}
